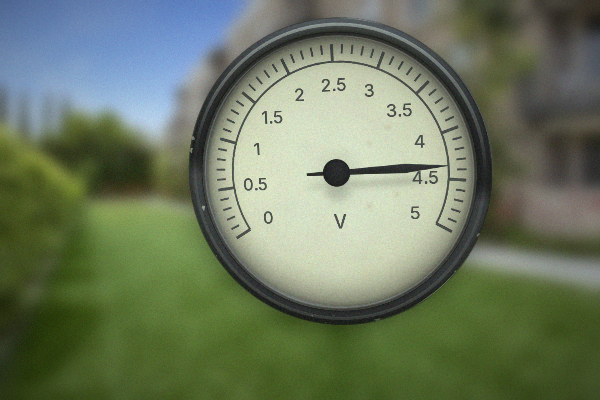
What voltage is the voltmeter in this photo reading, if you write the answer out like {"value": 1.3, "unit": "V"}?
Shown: {"value": 4.35, "unit": "V"}
